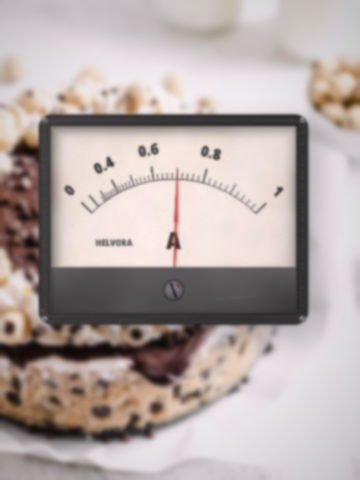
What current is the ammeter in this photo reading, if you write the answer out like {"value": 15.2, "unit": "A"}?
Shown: {"value": 0.7, "unit": "A"}
